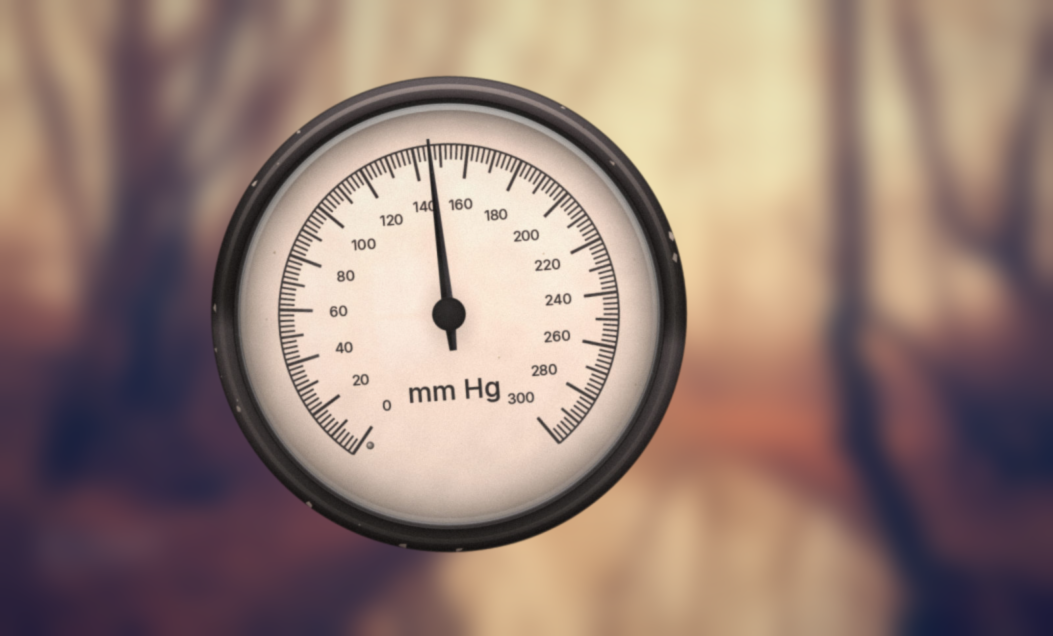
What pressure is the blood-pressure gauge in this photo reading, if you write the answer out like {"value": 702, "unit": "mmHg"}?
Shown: {"value": 146, "unit": "mmHg"}
